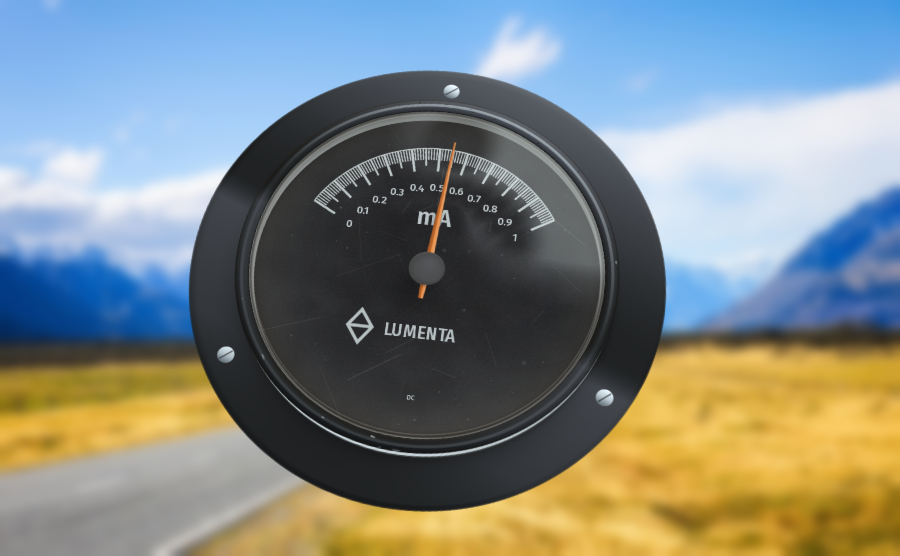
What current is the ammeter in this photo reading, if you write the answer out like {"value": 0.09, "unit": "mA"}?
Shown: {"value": 0.55, "unit": "mA"}
